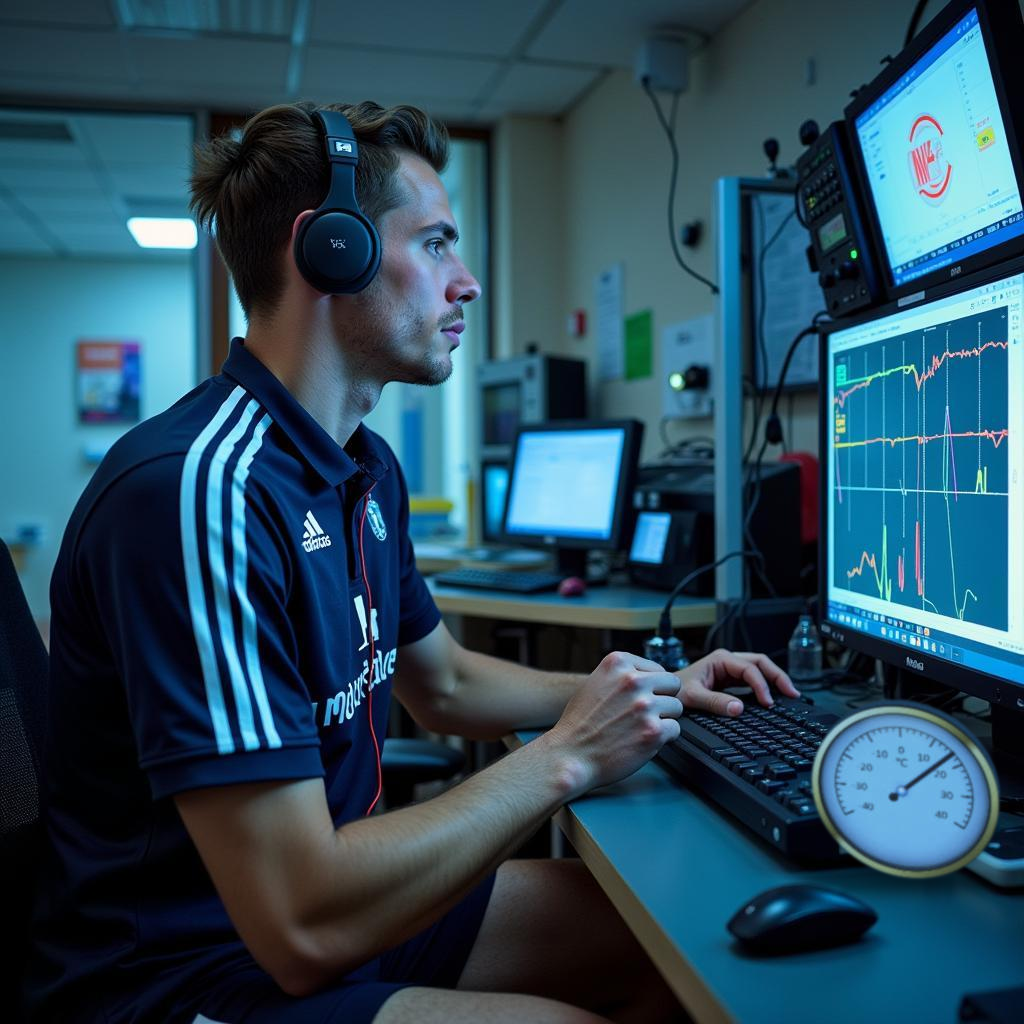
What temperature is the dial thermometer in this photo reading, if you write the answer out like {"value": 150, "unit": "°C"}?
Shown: {"value": 16, "unit": "°C"}
